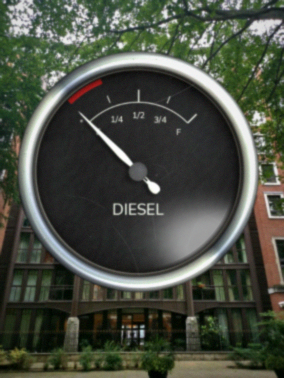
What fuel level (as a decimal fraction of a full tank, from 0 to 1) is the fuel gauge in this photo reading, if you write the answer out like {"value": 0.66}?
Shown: {"value": 0}
